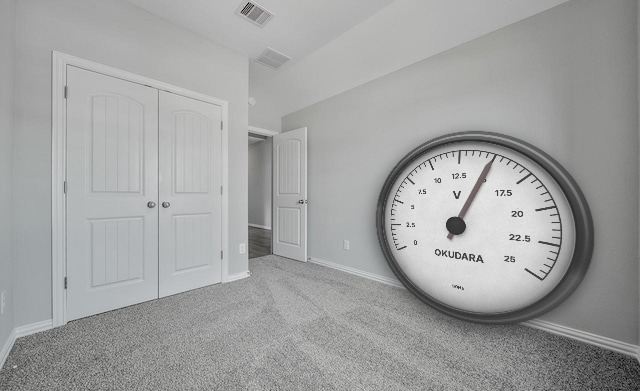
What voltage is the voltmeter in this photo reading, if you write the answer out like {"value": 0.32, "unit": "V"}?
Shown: {"value": 15, "unit": "V"}
